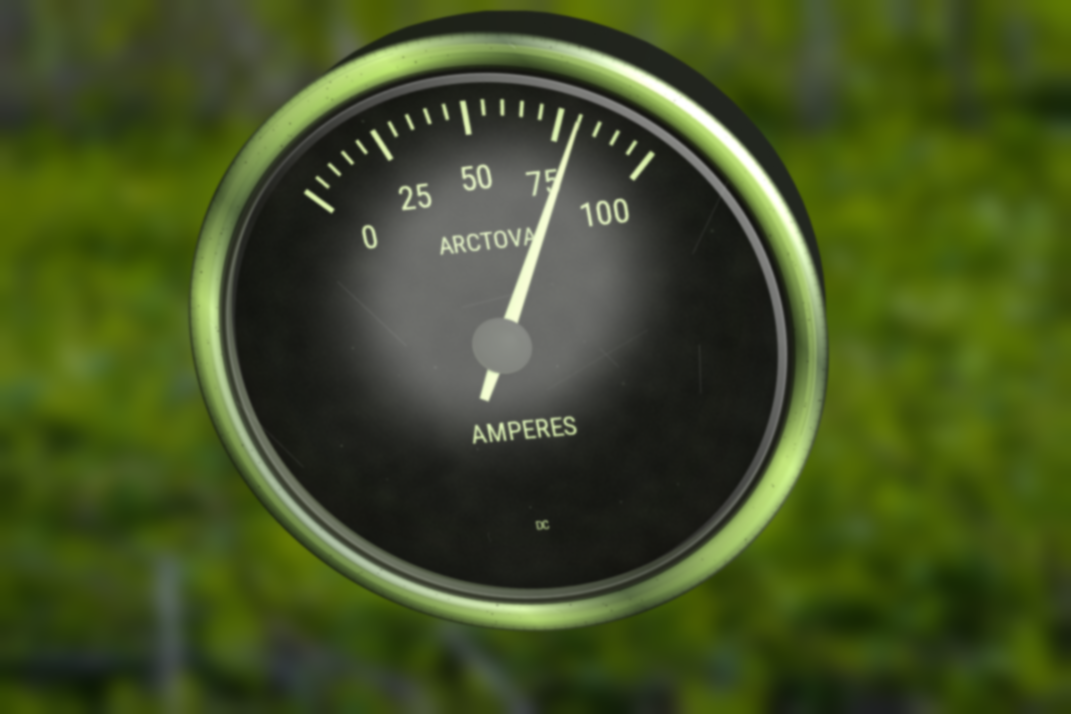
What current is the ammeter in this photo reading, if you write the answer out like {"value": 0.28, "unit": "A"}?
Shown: {"value": 80, "unit": "A"}
